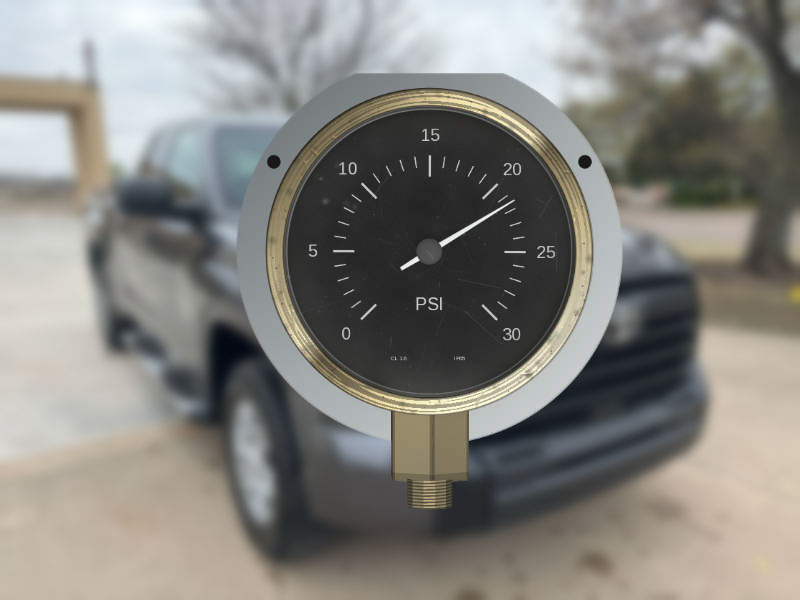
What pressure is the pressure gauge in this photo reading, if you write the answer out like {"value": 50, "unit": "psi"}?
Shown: {"value": 21.5, "unit": "psi"}
